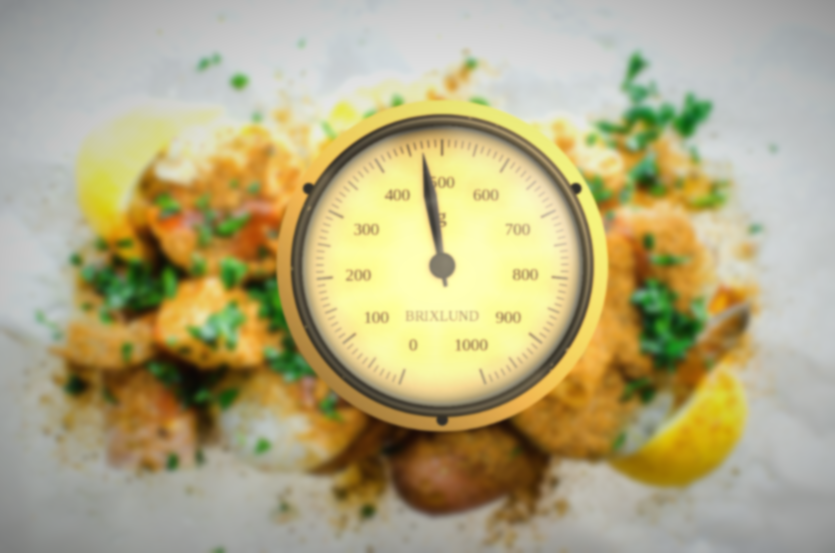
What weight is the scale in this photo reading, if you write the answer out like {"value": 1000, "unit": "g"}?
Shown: {"value": 470, "unit": "g"}
